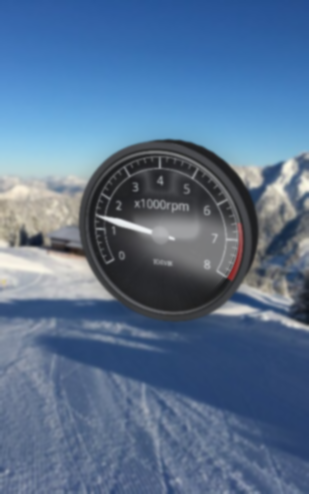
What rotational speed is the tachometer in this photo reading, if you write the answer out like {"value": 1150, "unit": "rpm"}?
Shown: {"value": 1400, "unit": "rpm"}
